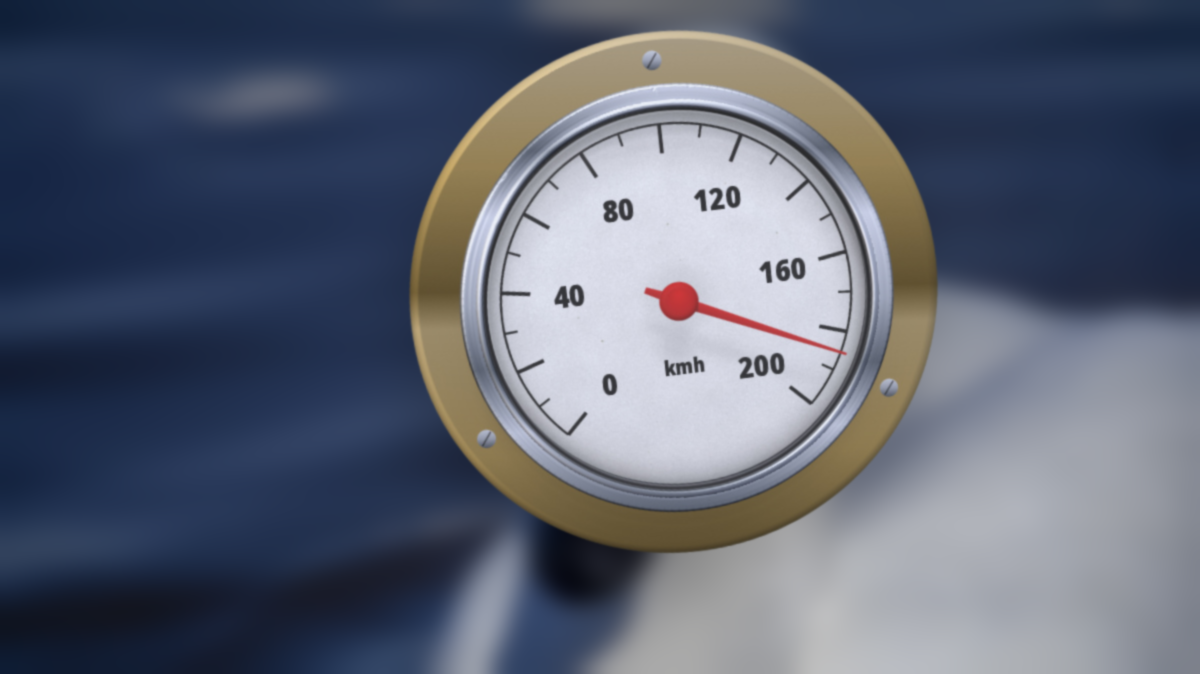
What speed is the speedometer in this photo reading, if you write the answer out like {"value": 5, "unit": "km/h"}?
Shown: {"value": 185, "unit": "km/h"}
